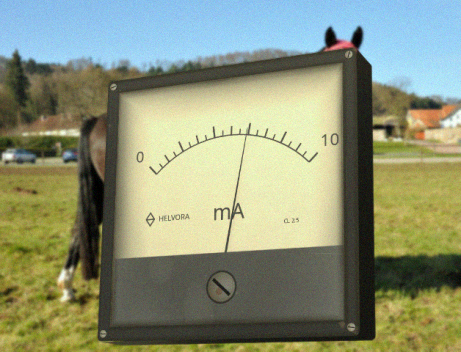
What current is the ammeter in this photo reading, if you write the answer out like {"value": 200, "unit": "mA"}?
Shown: {"value": 6, "unit": "mA"}
